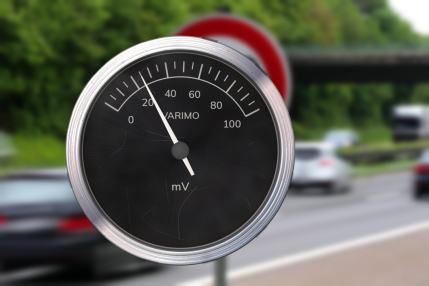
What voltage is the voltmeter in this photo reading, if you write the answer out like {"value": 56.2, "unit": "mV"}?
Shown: {"value": 25, "unit": "mV"}
